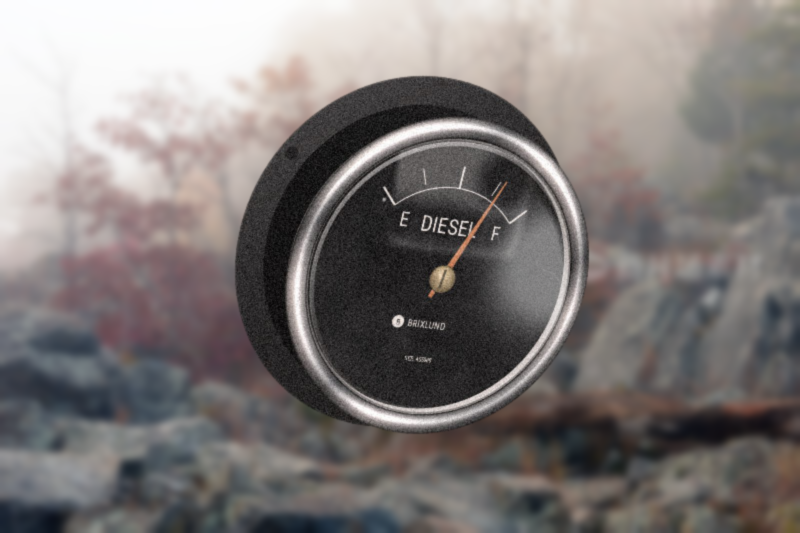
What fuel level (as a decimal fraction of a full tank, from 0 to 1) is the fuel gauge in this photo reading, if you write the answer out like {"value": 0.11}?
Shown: {"value": 0.75}
